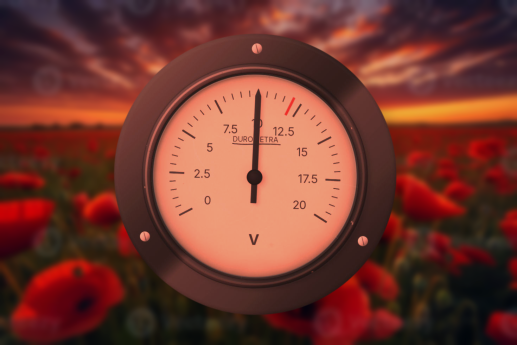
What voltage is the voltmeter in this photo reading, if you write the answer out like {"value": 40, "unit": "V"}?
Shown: {"value": 10, "unit": "V"}
